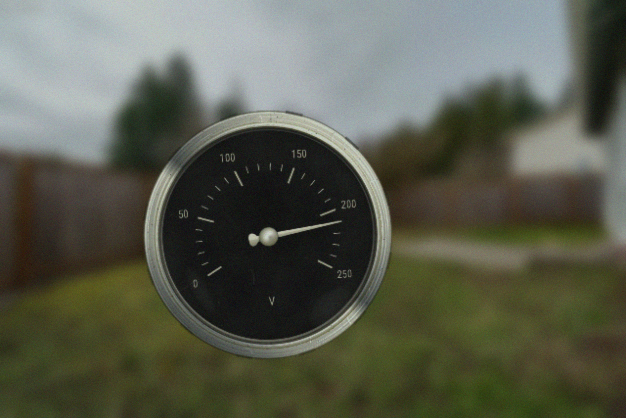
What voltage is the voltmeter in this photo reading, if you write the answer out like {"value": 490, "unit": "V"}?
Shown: {"value": 210, "unit": "V"}
